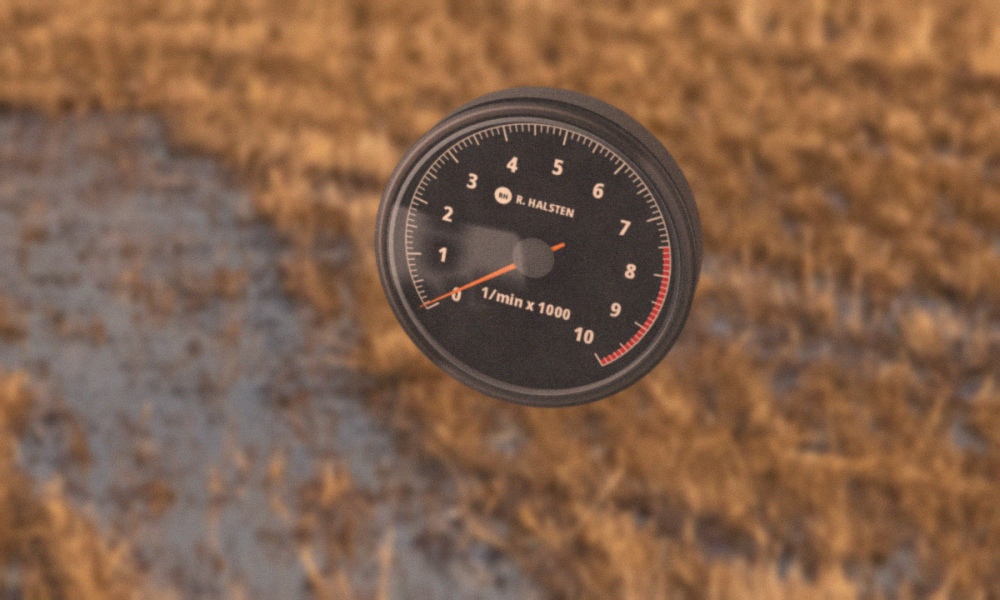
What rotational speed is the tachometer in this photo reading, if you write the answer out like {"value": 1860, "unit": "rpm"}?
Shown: {"value": 100, "unit": "rpm"}
